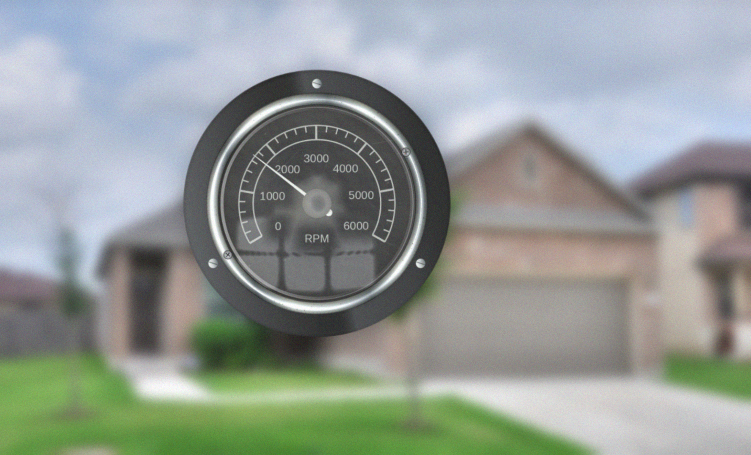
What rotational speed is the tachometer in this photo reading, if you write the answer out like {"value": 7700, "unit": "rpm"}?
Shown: {"value": 1700, "unit": "rpm"}
